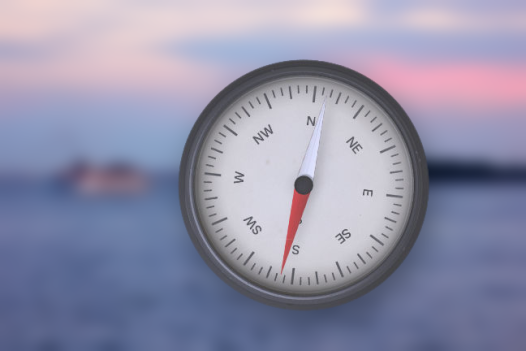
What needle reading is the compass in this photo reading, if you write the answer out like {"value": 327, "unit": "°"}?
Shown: {"value": 187.5, "unit": "°"}
